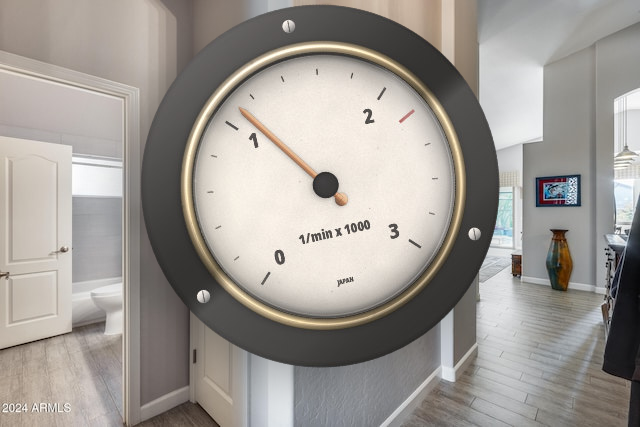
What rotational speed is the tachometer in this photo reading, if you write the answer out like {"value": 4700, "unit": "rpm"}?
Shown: {"value": 1100, "unit": "rpm"}
